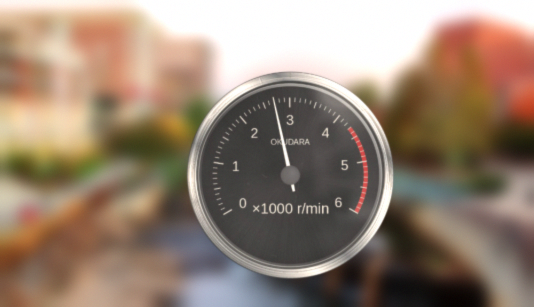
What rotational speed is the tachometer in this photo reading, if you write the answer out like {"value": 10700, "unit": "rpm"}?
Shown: {"value": 2700, "unit": "rpm"}
